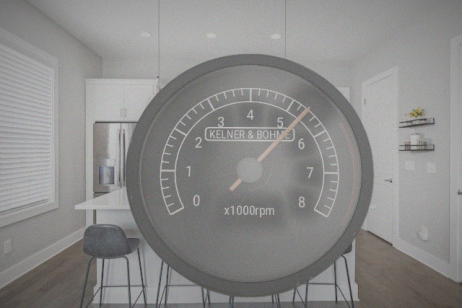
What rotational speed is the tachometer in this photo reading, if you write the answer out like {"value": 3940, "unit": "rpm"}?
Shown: {"value": 5400, "unit": "rpm"}
